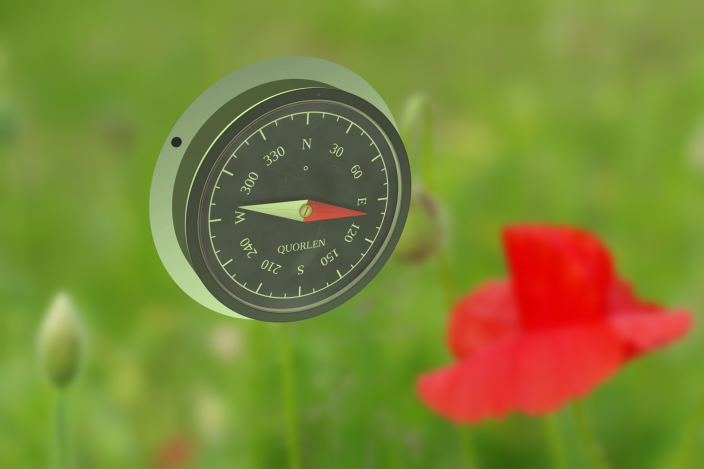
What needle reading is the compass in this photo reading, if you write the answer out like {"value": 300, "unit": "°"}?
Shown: {"value": 100, "unit": "°"}
